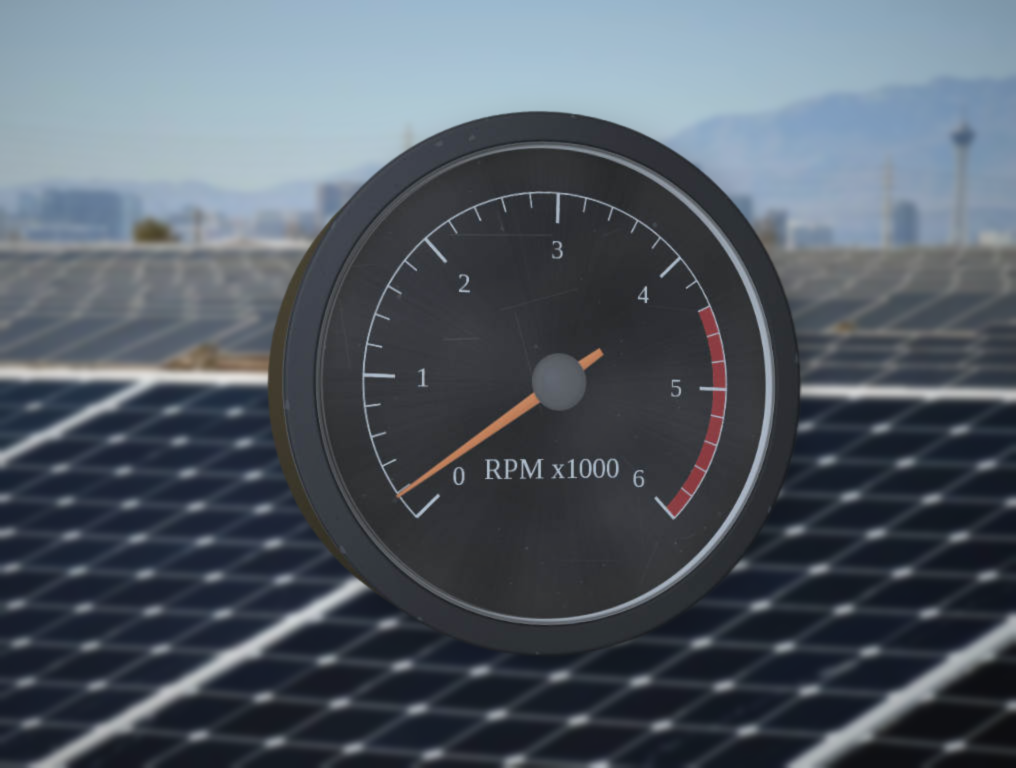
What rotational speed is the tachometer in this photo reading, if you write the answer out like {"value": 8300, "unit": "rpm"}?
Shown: {"value": 200, "unit": "rpm"}
